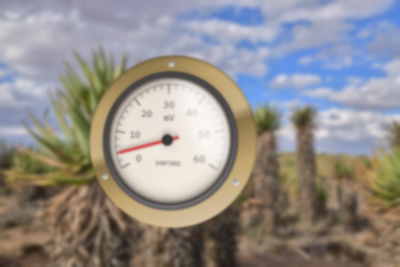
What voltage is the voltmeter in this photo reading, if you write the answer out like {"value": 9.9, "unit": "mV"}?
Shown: {"value": 4, "unit": "mV"}
